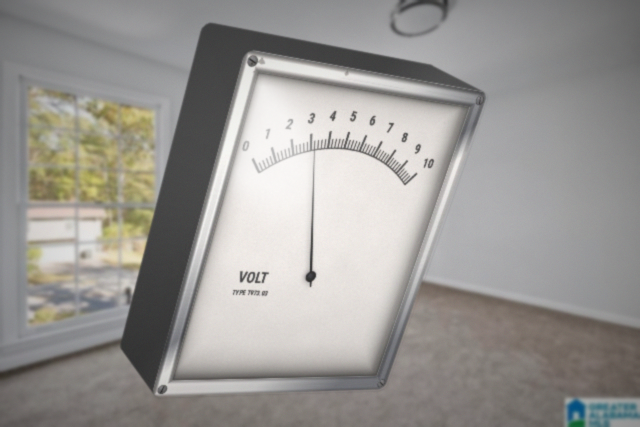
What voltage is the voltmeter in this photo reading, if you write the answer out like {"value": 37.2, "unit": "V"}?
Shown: {"value": 3, "unit": "V"}
